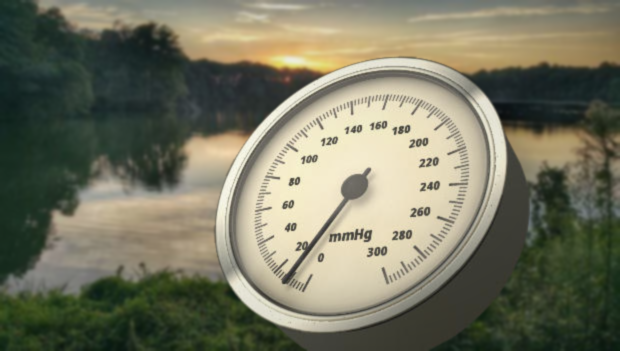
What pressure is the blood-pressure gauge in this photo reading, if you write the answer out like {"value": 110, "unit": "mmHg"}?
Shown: {"value": 10, "unit": "mmHg"}
